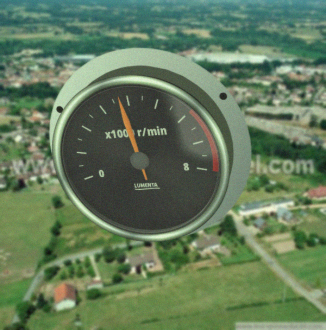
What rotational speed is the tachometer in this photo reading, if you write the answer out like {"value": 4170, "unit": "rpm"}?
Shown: {"value": 3750, "unit": "rpm"}
